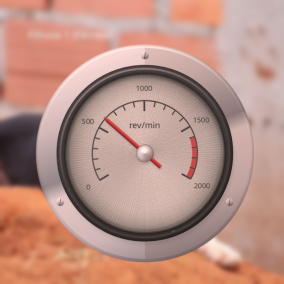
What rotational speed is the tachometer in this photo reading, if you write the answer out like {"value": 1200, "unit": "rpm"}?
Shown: {"value": 600, "unit": "rpm"}
